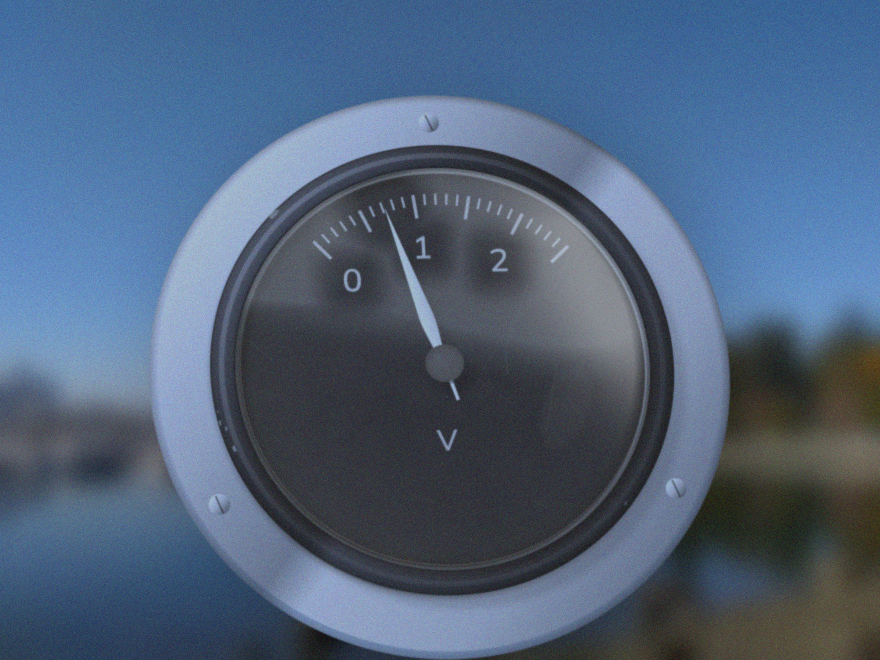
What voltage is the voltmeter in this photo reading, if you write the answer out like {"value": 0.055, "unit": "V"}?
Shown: {"value": 0.7, "unit": "V"}
